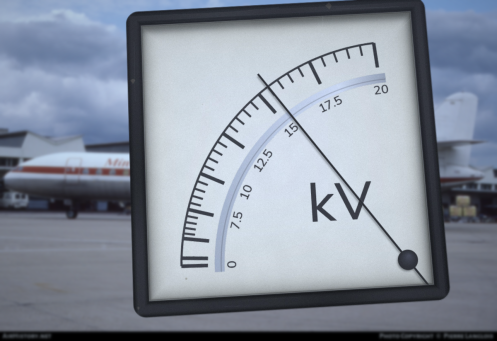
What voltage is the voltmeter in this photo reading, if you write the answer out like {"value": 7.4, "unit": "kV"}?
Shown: {"value": 15.5, "unit": "kV"}
